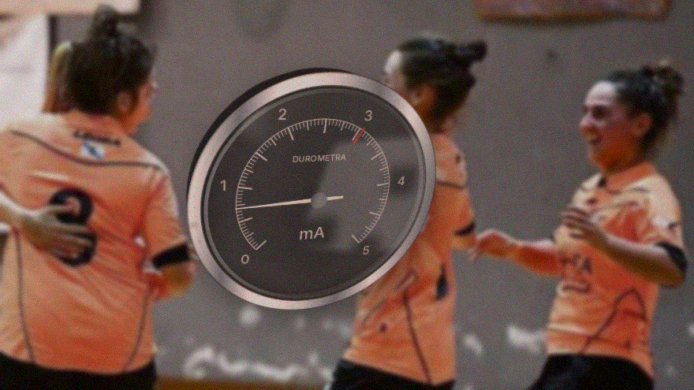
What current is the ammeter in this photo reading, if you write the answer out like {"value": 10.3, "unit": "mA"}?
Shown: {"value": 0.75, "unit": "mA"}
